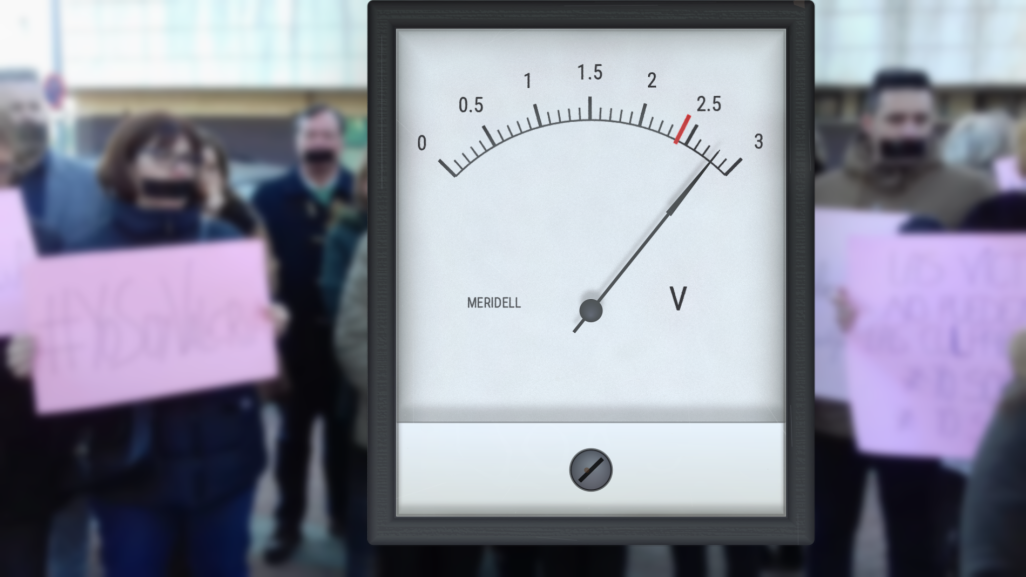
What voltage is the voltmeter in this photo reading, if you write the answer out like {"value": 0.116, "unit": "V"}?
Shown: {"value": 2.8, "unit": "V"}
